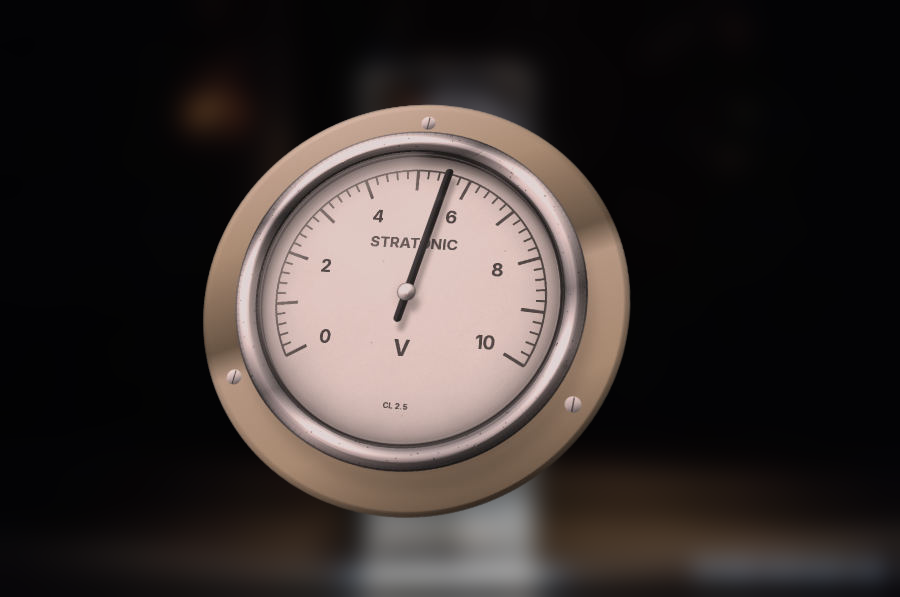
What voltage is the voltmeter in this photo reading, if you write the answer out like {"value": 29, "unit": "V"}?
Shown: {"value": 5.6, "unit": "V"}
